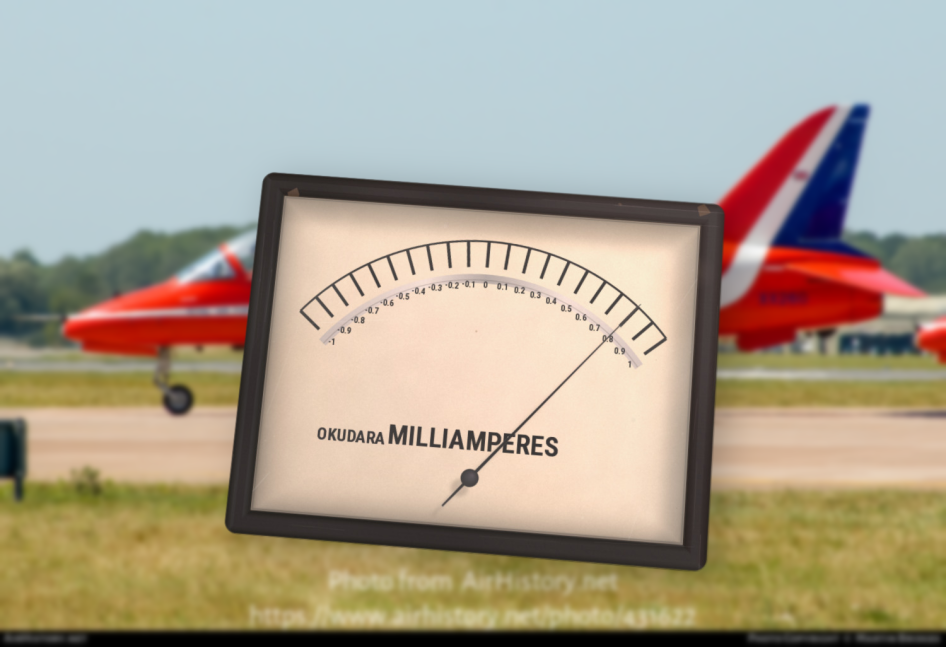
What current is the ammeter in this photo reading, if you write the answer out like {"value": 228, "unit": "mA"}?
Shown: {"value": 0.8, "unit": "mA"}
